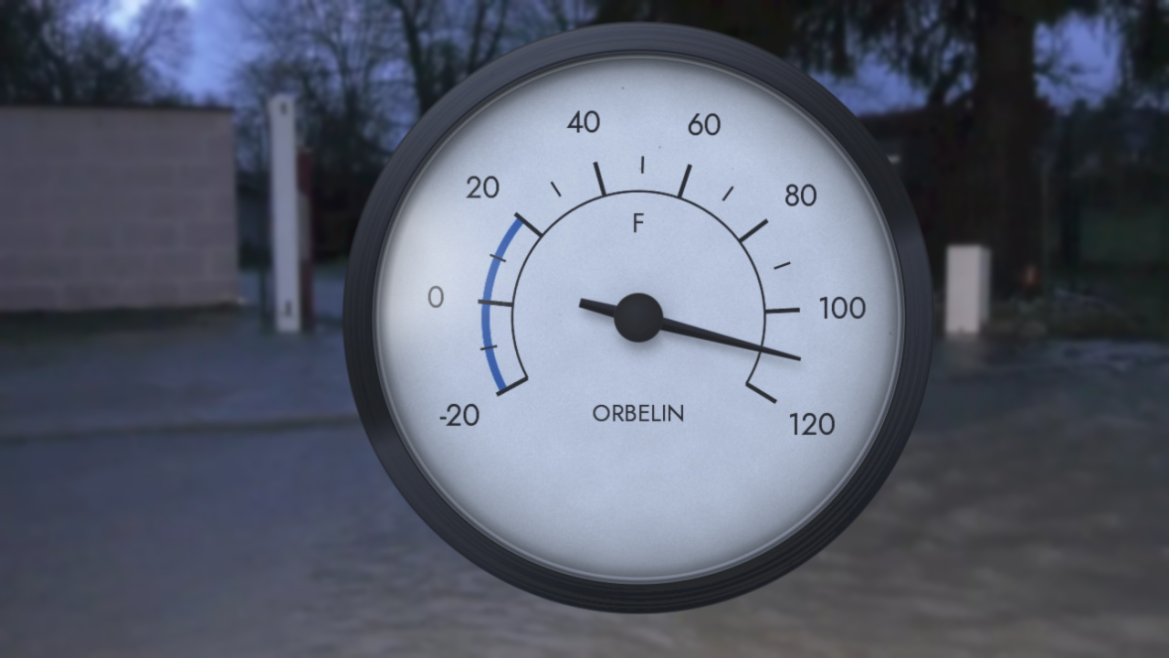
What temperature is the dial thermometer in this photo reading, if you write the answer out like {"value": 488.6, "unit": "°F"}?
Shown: {"value": 110, "unit": "°F"}
